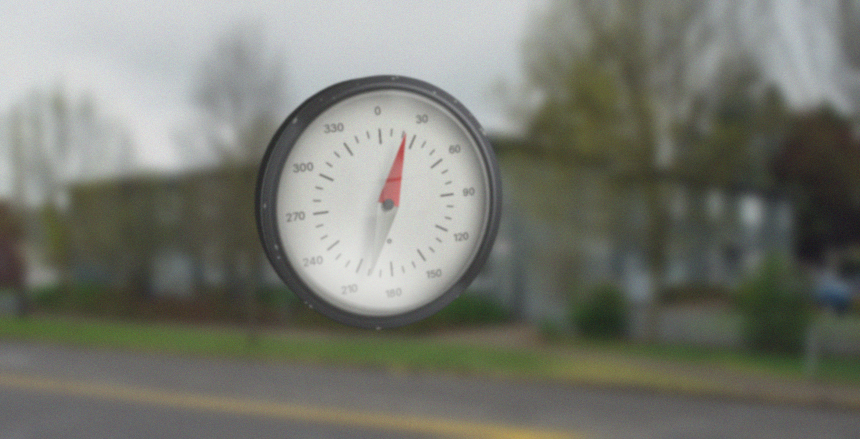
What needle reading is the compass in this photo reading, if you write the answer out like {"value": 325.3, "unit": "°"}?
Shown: {"value": 20, "unit": "°"}
